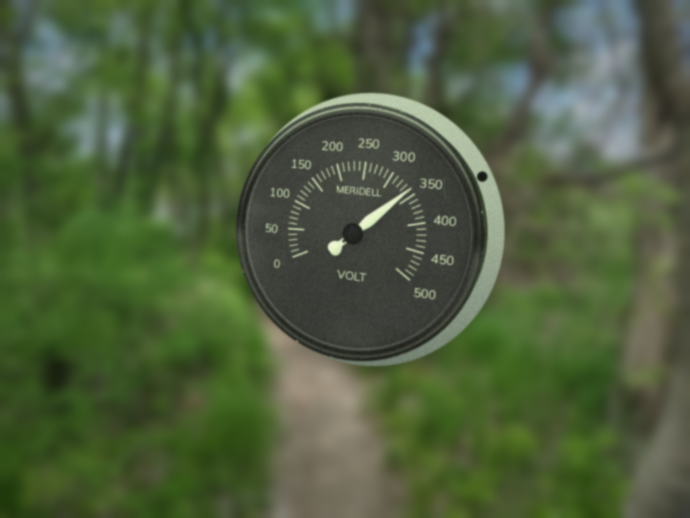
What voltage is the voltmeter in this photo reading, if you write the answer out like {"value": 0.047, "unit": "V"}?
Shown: {"value": 340, "unit": "V"}
